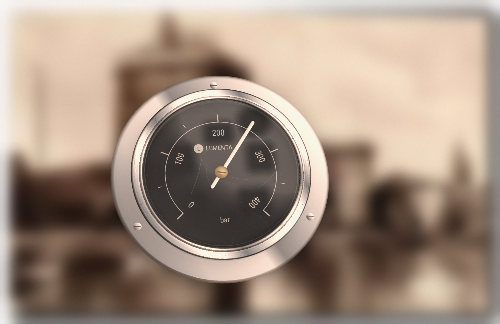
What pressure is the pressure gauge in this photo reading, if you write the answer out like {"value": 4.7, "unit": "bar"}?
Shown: {"value": 250, "unit": "bar"}
